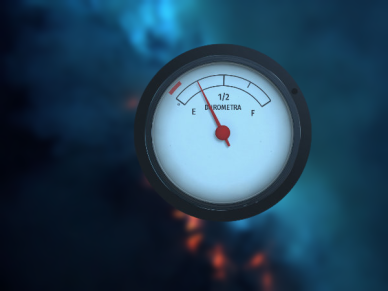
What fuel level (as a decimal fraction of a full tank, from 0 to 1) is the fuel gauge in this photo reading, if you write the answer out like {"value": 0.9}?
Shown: {"value": 0.25}
